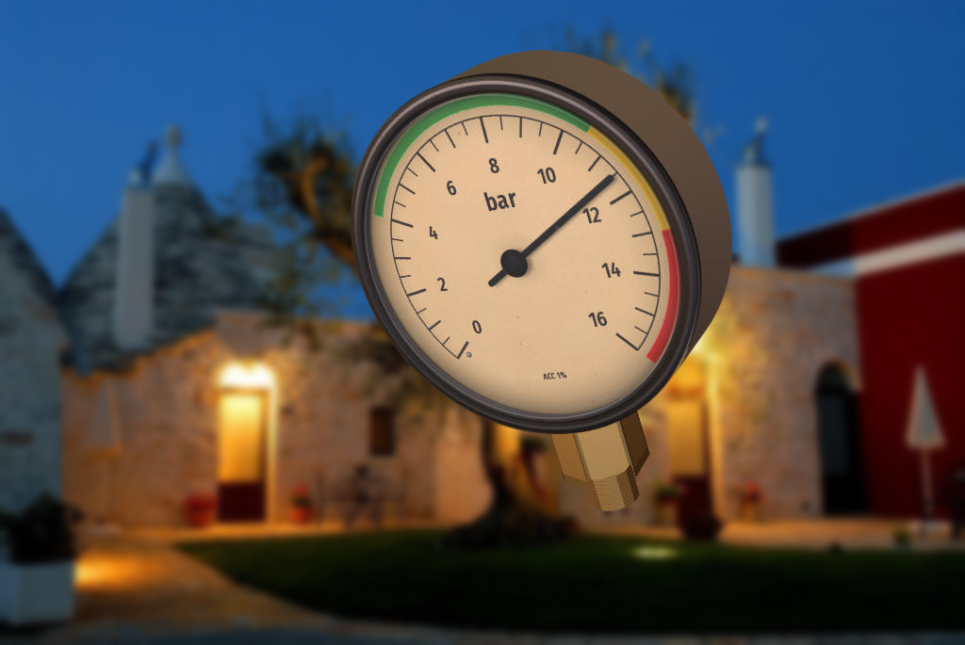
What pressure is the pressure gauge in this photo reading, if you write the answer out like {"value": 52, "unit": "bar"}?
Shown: {"value": 11.5, "unit": "bar"}
